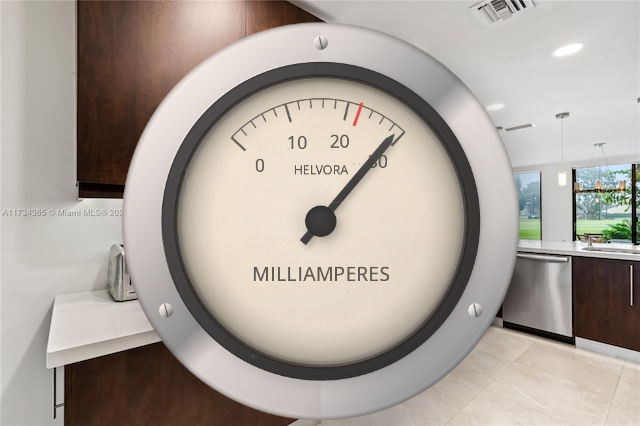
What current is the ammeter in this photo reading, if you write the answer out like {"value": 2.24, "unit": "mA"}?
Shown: {"value": 29, "unit": "mA"}
